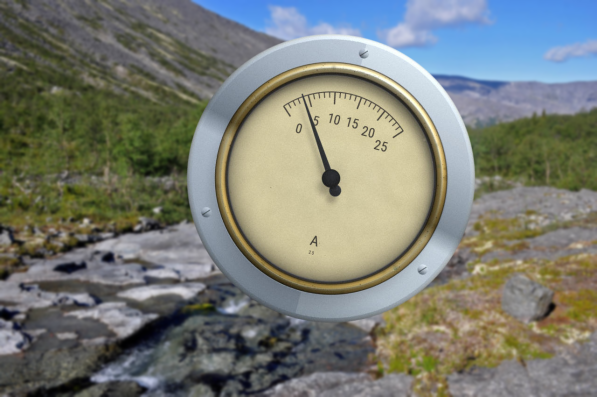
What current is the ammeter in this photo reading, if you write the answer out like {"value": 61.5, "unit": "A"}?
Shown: {"value": 4, "unit": "A"}
